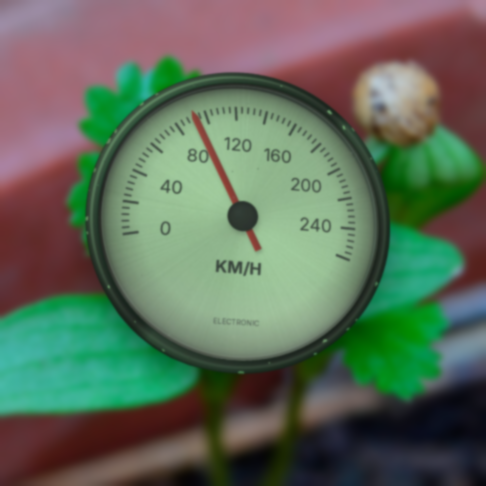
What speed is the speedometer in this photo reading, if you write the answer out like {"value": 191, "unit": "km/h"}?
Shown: {"value": 92, "unit": "km/h"}
